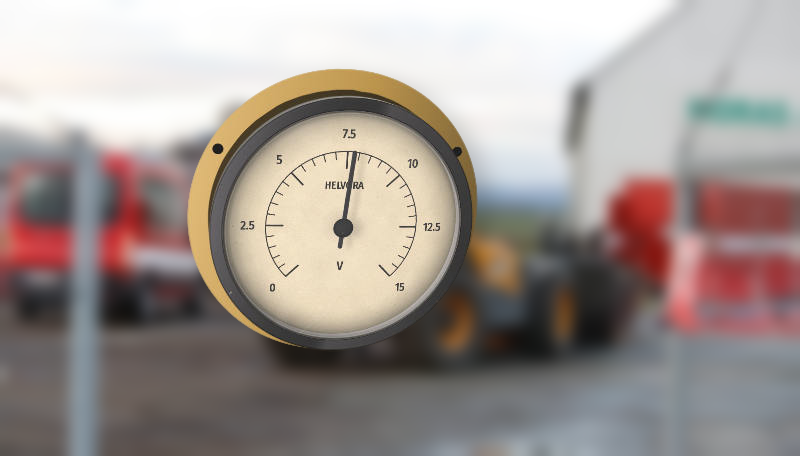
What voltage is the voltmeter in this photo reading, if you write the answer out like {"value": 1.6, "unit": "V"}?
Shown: {"value": 7.75, "unit": "V"}
